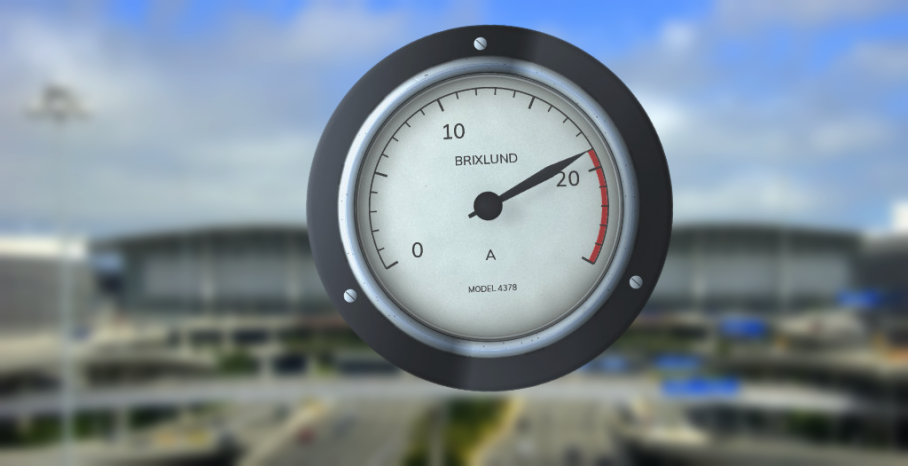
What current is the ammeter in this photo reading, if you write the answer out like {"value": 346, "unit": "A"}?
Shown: {"value": 19, "unit": "A"}
